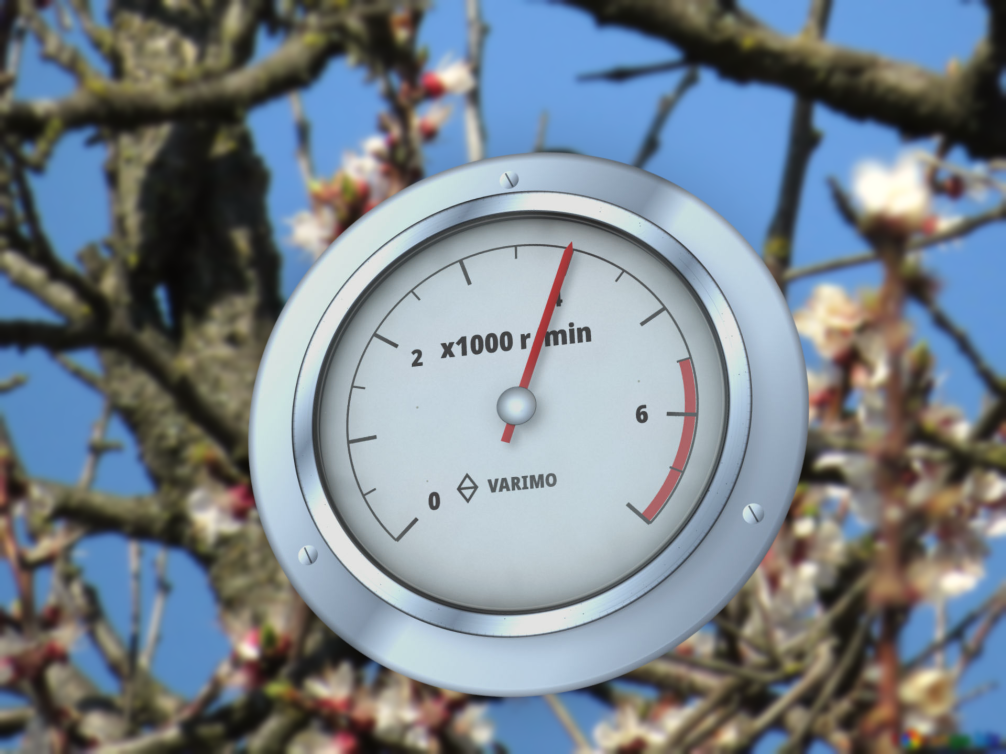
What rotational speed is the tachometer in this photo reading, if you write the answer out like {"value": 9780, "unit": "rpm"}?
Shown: {"value": 4000, "unit": "rpm"}
